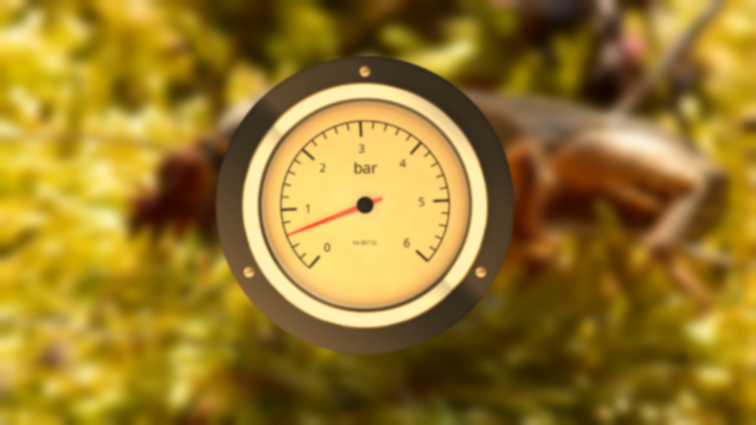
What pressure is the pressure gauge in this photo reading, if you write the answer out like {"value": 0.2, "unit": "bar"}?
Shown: {"value": 0.6, "unit": "bar"}
